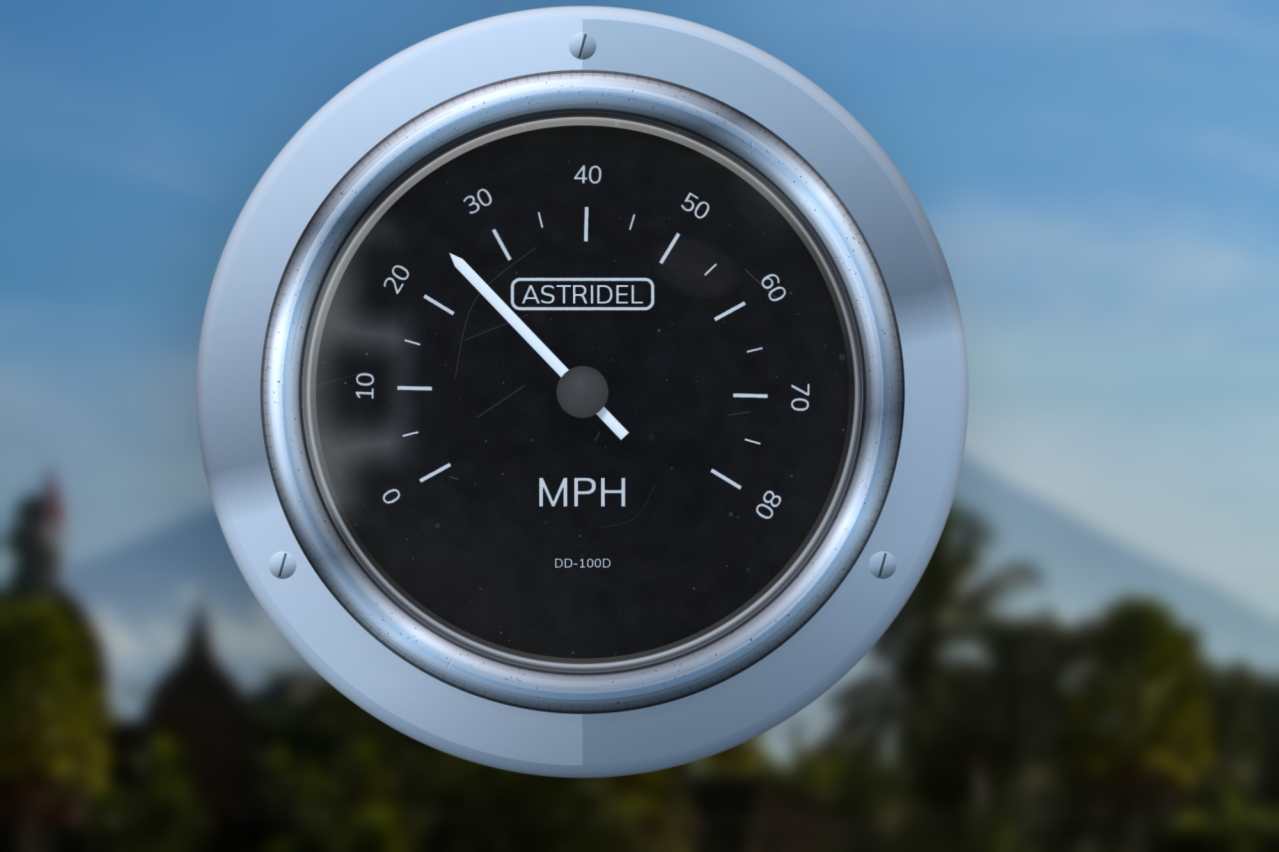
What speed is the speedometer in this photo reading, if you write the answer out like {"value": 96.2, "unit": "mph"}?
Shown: {"value": 25, "unit": "mph"}
